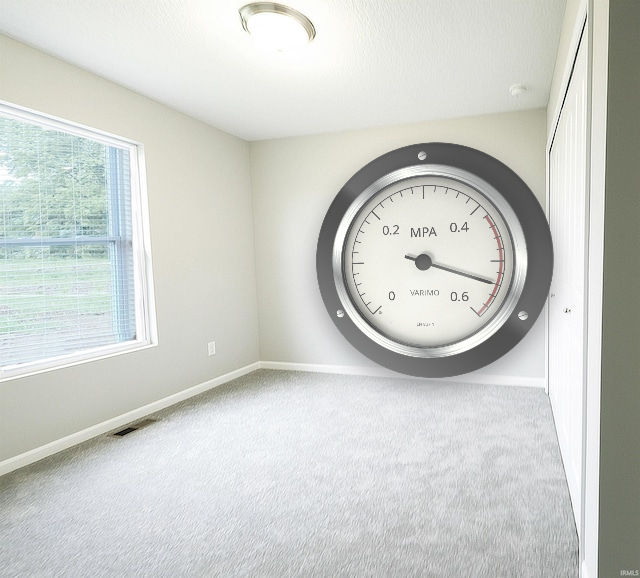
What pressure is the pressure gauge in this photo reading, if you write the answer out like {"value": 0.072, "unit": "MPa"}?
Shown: {"value": 0.54, "unit": "MPa"}
